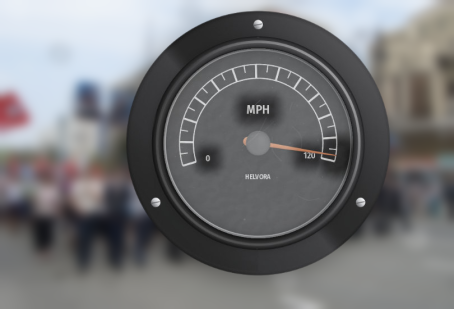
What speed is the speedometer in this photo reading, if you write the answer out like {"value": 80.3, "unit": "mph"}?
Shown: {"value": 117.5, "unit": "mph"}
